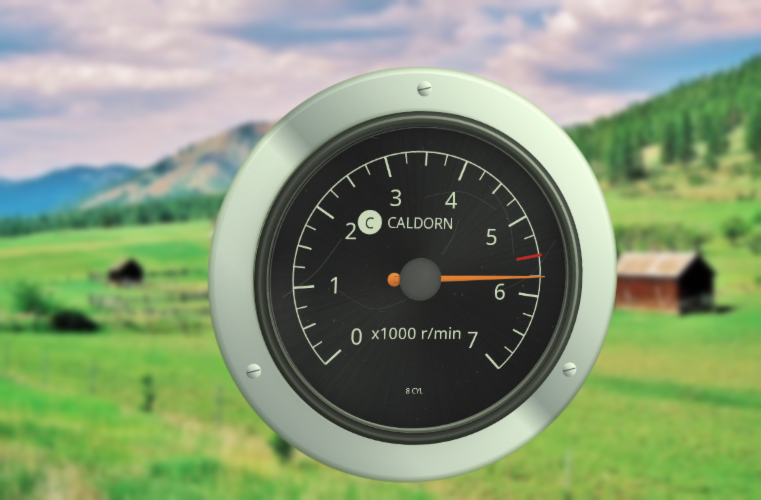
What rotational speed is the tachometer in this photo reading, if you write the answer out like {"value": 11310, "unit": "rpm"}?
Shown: {"value": 5750, "unit": "rpm"}
